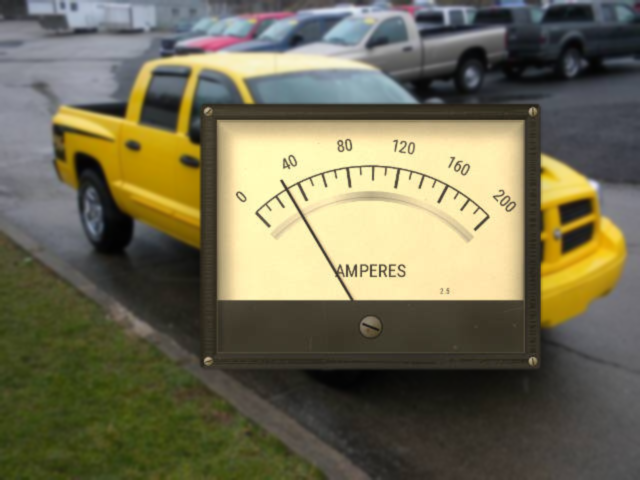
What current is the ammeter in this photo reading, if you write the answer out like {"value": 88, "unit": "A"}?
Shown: {"value": 30, "unit": "A"}
